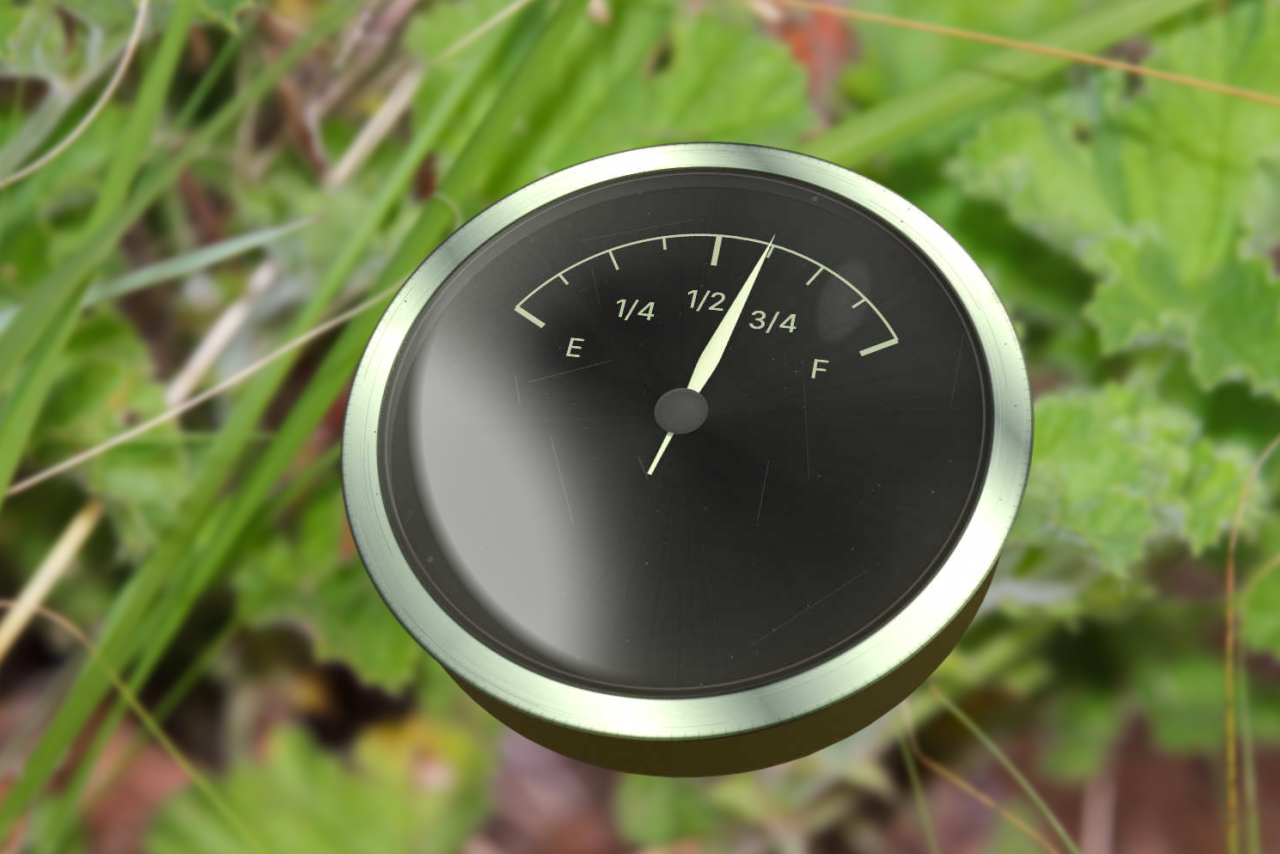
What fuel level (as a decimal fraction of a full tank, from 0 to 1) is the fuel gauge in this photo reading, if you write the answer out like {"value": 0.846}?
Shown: {"value": 0.625}
